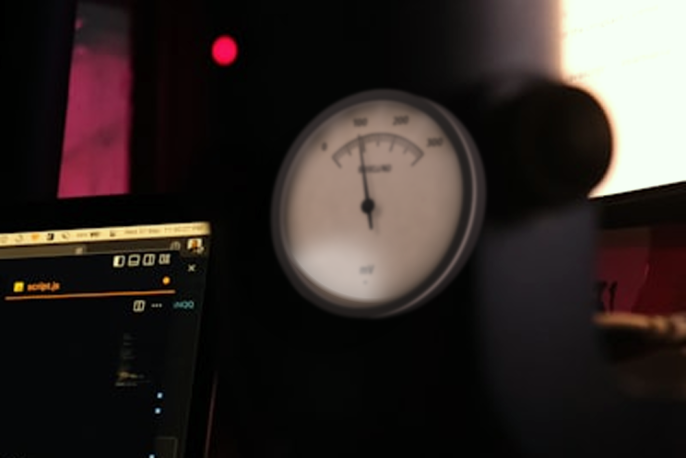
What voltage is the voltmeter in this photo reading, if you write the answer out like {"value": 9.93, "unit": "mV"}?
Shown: {"value": 100, "unit": "mV"}
